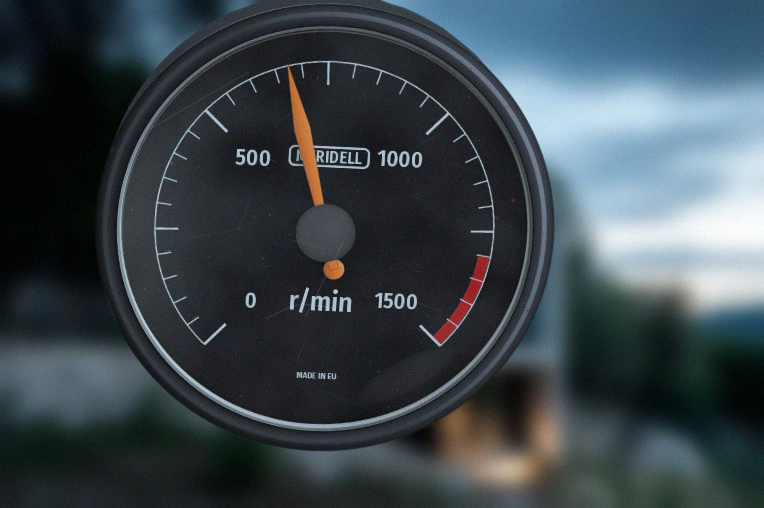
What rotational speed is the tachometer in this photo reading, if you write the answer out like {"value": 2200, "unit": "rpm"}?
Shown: {"value": 675, "unit": "rpm"}
